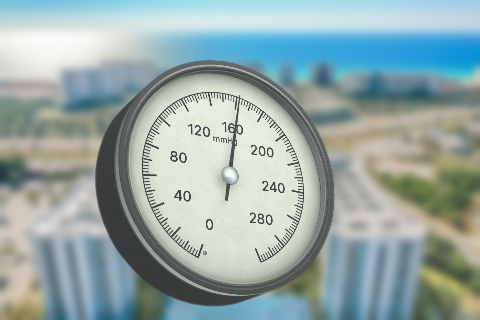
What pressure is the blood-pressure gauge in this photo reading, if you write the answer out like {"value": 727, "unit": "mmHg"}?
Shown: {"value": 160, "unit": "mmHg"}
